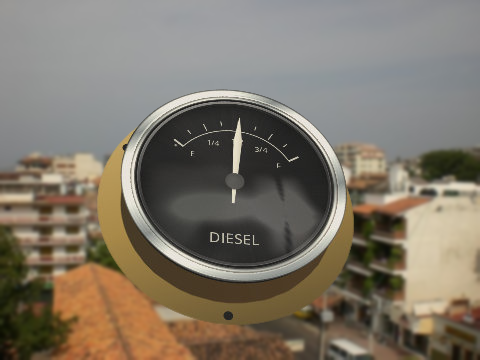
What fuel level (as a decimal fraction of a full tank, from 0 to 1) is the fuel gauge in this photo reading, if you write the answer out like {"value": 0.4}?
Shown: {"value": 0.5}
